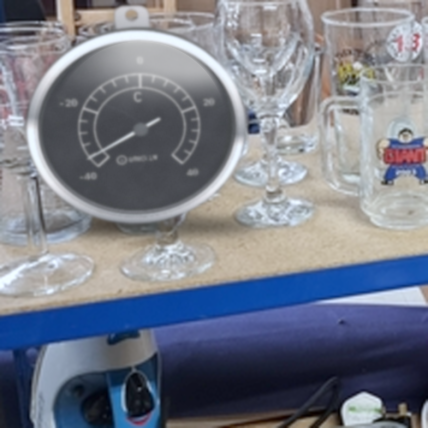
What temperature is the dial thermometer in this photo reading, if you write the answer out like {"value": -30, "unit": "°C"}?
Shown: {"value": -36, "unit": "°C"}
